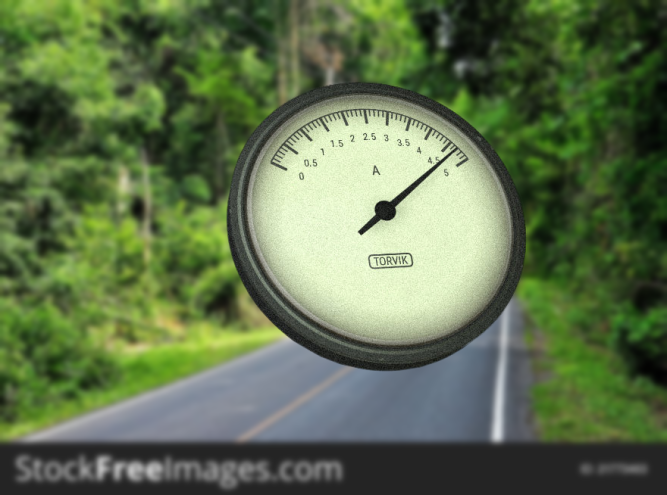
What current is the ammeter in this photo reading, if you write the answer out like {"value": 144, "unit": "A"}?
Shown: {"value": 4.7, "unit": "A"}
